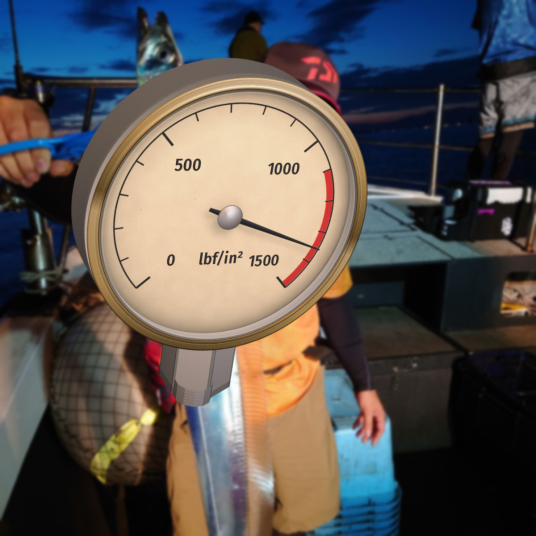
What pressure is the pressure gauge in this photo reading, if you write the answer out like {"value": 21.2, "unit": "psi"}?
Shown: {"value": 1350, "unit": "psi"}
